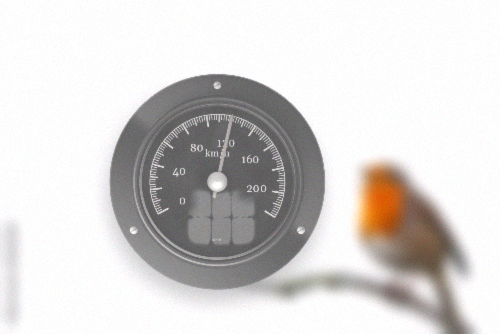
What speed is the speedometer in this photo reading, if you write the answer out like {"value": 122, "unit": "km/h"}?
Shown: {"value": 120, "unit": "km/h"}
